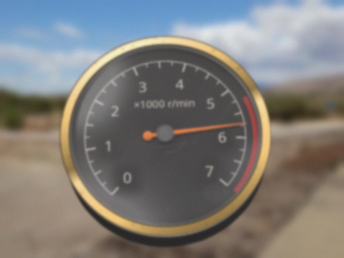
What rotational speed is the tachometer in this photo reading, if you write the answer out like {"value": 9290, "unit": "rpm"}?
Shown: {"value": 5750, "unit": "rpm"}
